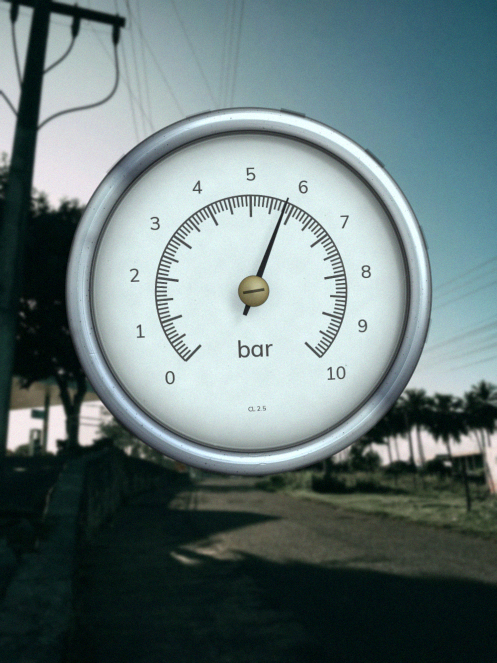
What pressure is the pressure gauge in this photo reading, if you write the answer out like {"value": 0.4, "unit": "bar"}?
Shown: {"value": 5.8, "unit": "bar"}
